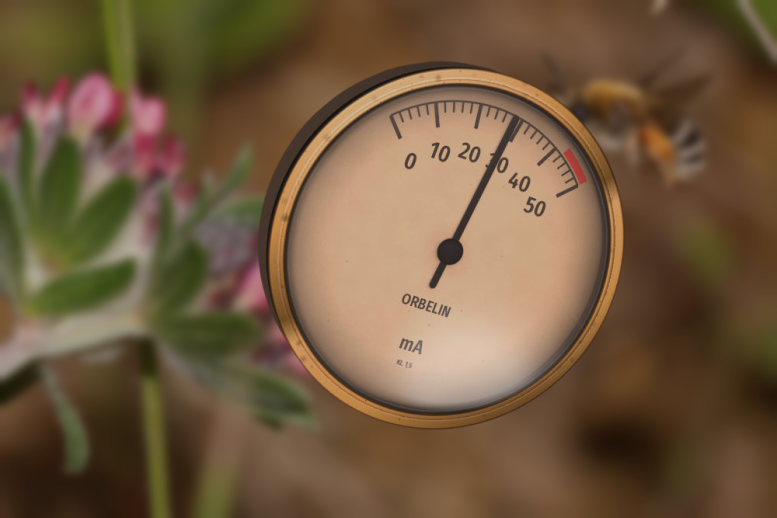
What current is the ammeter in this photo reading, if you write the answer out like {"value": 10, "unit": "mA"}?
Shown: {"value": 28, "unit": "mA"}
